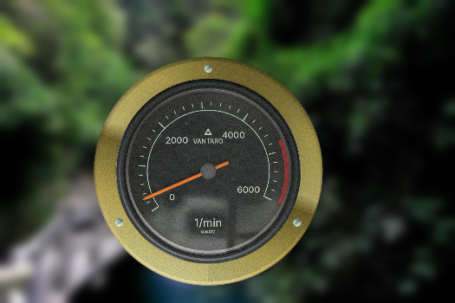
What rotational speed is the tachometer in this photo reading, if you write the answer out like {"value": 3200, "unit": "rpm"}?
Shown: {"value": 300, "unit": "rpm"}
